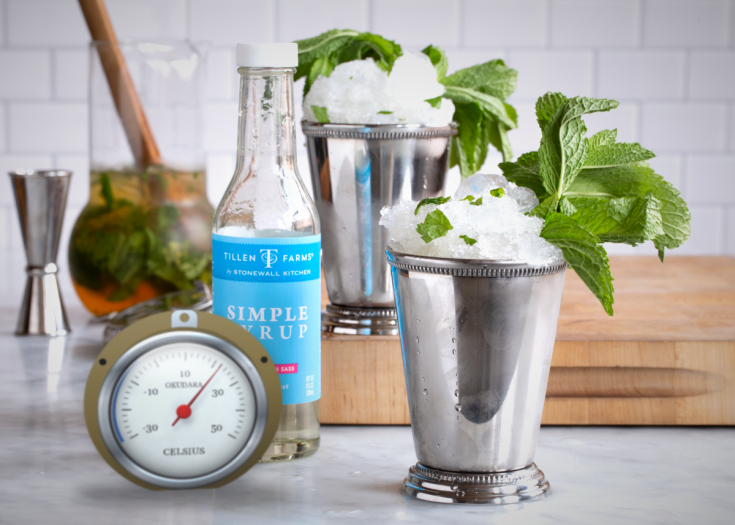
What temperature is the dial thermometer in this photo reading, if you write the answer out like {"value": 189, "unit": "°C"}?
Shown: {"value": 22, "unit": "°C"}
